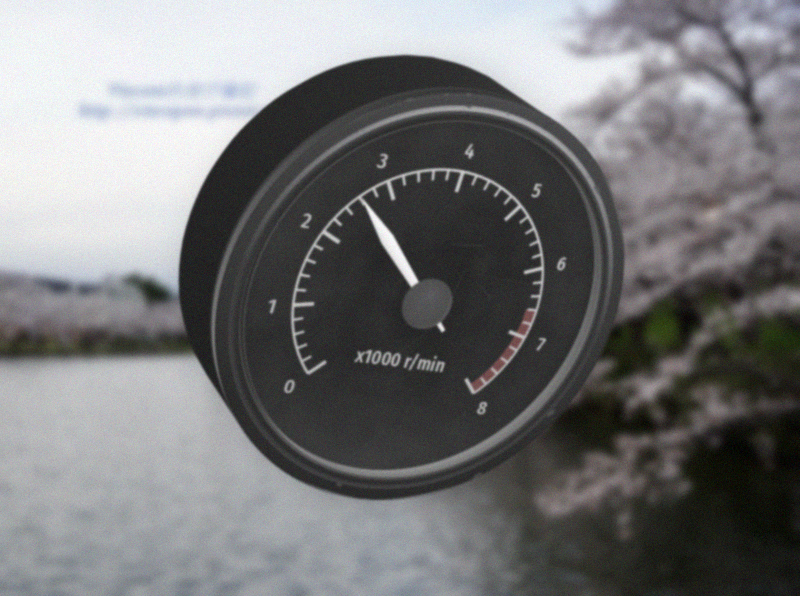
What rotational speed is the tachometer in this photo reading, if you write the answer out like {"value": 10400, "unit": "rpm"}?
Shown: {"value": 2600, "unit": "rpm"}
